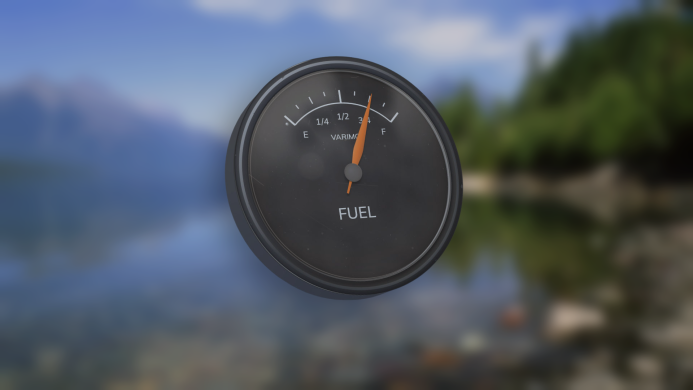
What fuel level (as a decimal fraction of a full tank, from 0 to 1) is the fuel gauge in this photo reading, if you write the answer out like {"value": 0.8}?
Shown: {"value": 0.75}
